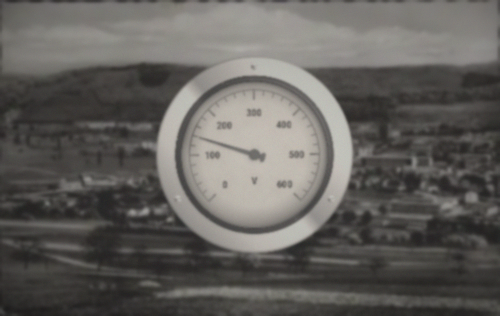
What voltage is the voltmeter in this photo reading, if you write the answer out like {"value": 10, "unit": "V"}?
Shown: {"value": 140, "unit": "V"}
